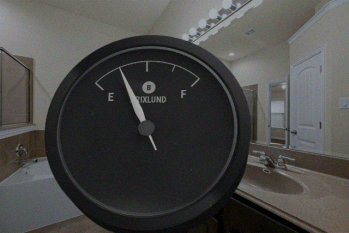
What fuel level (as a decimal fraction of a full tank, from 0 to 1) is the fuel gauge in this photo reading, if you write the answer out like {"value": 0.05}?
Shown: {"value": 0.25}
